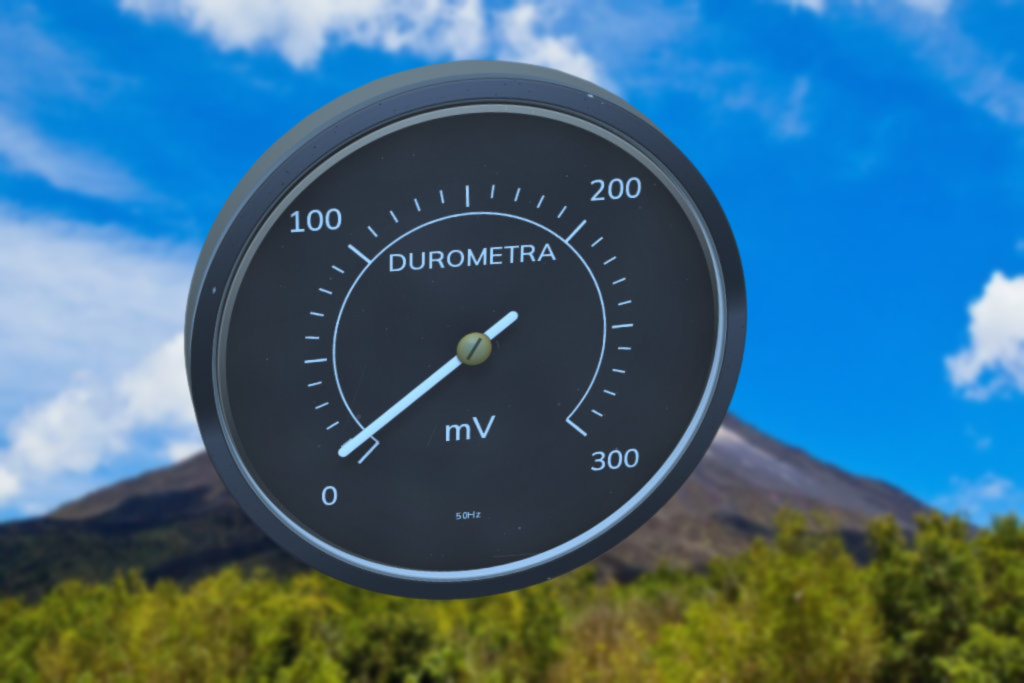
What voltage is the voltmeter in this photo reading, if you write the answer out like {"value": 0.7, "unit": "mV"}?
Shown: {"value": 10, "unit": "mV"}
